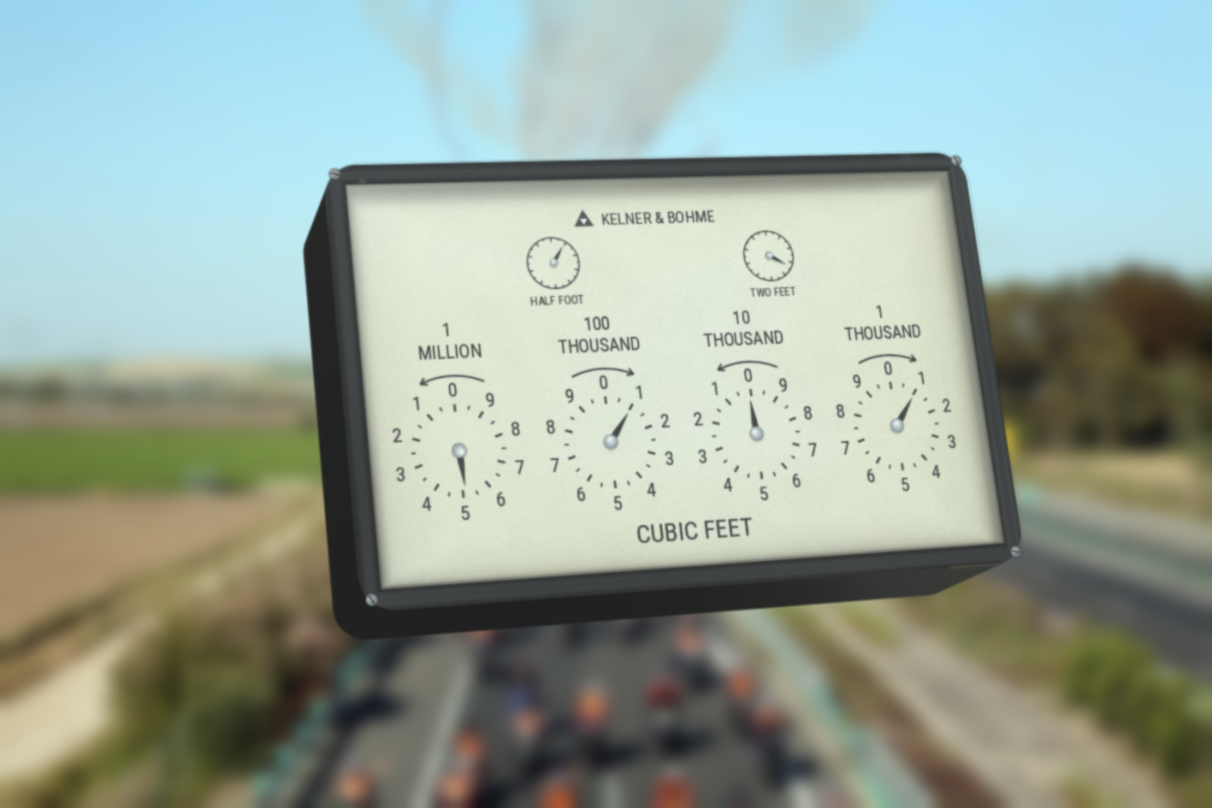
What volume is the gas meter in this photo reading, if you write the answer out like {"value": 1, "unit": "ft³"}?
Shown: {"value": 510100, "unit": "ft³"}
